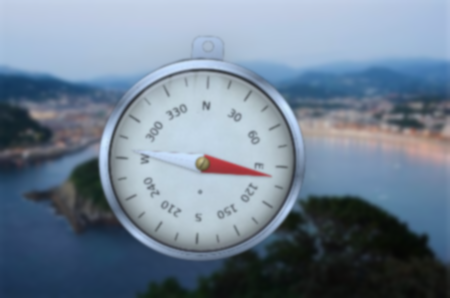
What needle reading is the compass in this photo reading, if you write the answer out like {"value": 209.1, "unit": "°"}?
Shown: {"value": 97.5, "unit": "°"}
